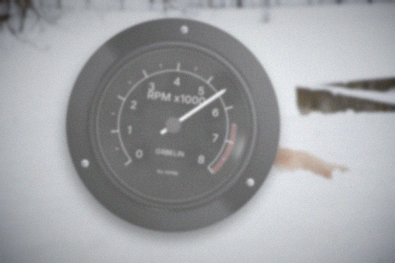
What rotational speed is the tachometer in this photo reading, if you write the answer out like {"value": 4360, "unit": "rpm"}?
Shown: {"value": 5500, "unit": "rpm"}
